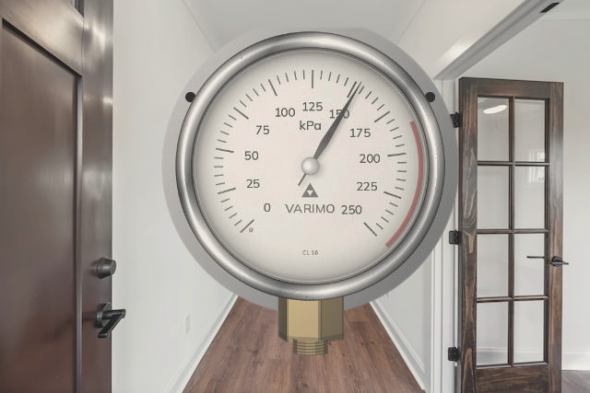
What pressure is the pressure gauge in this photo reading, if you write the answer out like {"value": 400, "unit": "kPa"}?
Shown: {"value": 152.5, "unit": "kPa"}
